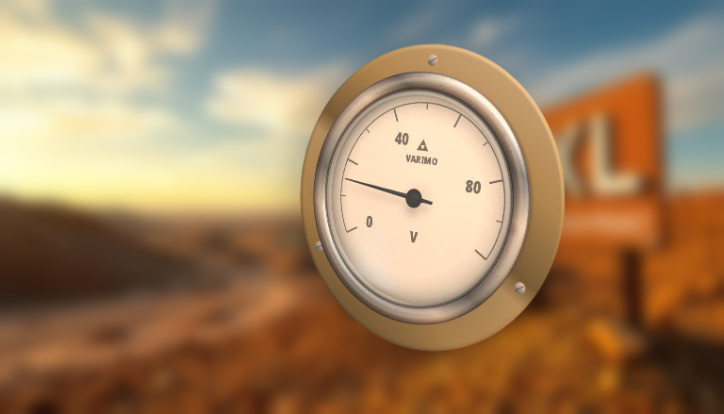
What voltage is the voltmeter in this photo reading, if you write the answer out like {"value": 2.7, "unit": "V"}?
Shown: {"value": 15, "unit": "V"}
